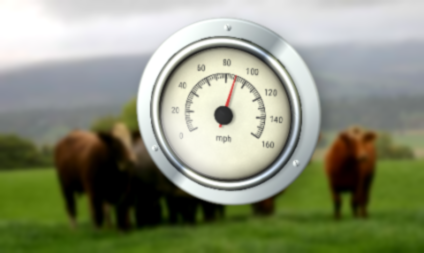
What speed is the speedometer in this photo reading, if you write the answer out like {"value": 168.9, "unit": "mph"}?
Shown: {"value": 90, "unit": "mph"}
